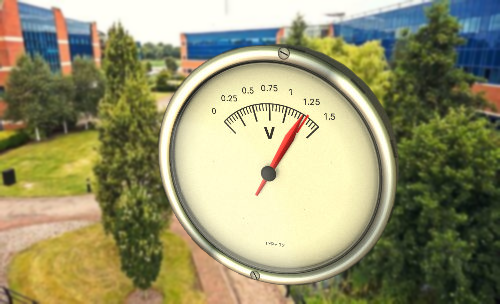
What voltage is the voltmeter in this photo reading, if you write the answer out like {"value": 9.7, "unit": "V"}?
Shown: {"value": 1.25, "unit": "V"}
